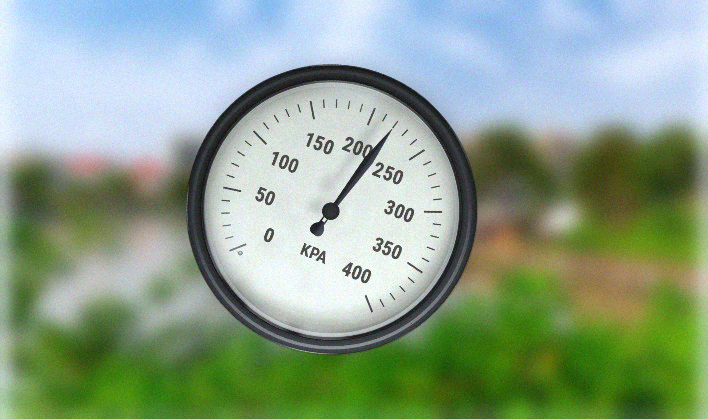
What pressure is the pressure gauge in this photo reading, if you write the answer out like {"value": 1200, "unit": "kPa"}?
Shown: {"value": 220, "unit": "kPa"}
